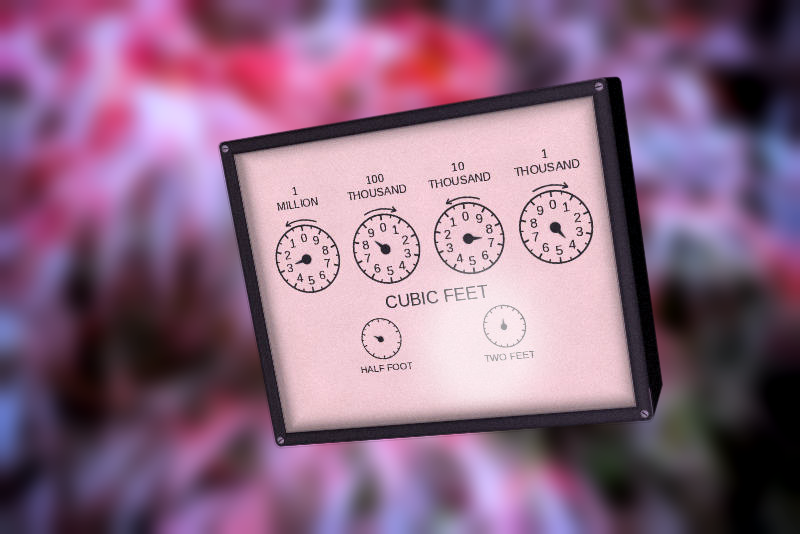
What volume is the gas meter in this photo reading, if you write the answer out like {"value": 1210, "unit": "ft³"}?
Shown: {"value": 287400, "unit": "ft³"}
